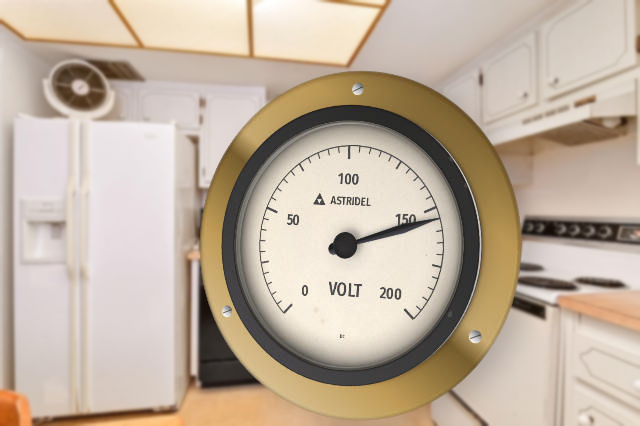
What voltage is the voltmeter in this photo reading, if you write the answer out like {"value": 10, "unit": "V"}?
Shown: {"value": 155, "unit": "V"}
